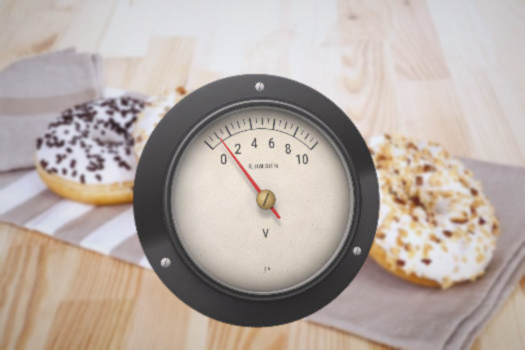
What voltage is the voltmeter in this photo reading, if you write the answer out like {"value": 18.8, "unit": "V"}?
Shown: {"value": 1, "unit": "V"}
